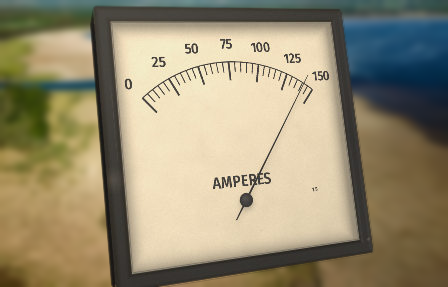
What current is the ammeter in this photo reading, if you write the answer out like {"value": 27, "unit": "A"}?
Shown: {"value": 140, "unit": "A"}
